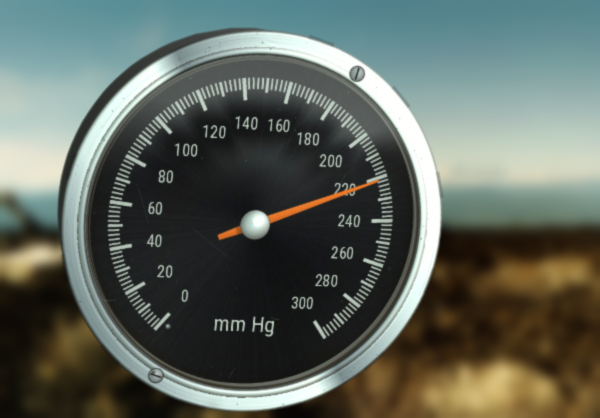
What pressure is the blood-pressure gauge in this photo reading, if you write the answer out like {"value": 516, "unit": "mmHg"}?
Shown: {"value": 220, "unit": "mmHg"}
